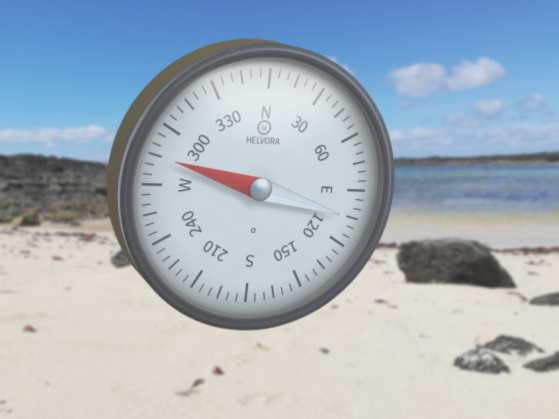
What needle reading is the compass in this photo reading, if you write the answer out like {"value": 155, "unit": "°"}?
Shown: {"value": 285, "unit": "°"}
